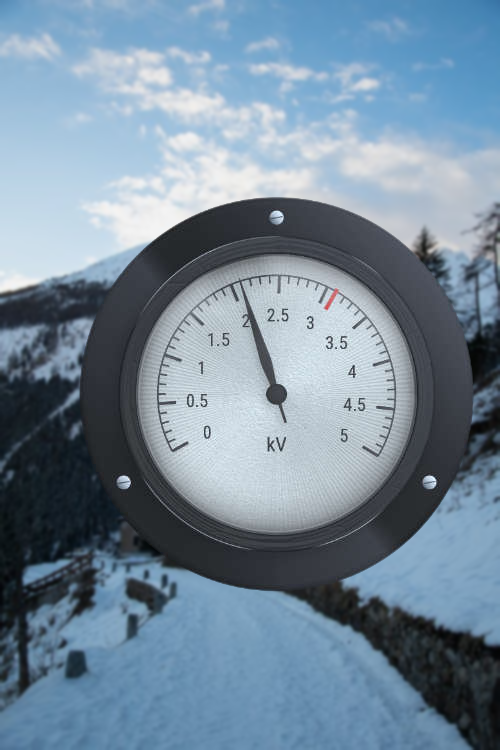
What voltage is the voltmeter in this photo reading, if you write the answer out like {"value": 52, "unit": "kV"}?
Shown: {"value": 2.1, "unit": "kV"}
